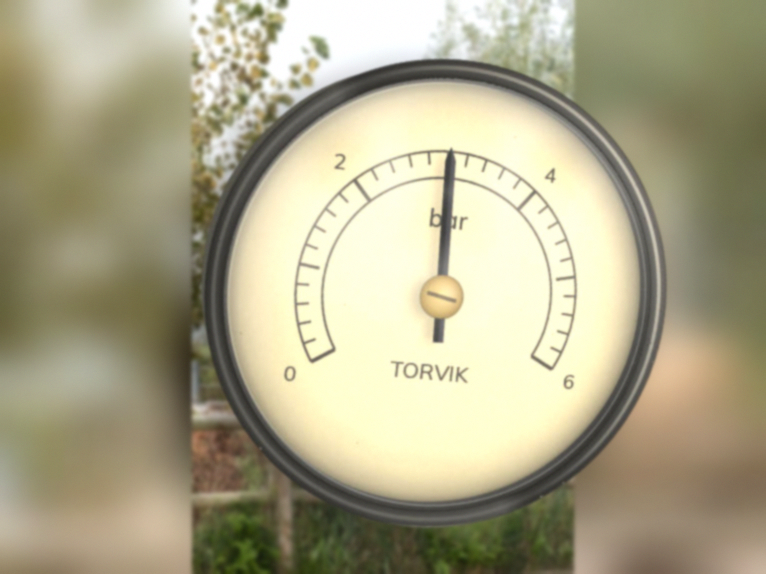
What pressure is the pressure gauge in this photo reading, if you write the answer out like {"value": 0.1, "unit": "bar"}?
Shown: {"value": 3, "unit": "bar"}
